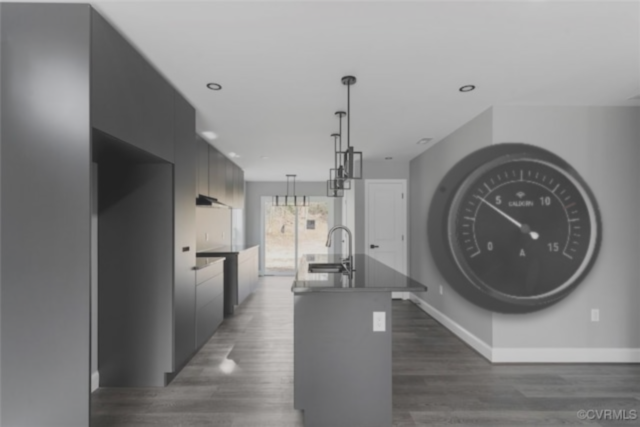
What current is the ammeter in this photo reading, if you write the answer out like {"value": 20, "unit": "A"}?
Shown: {"value": 4, "unit": "A"}
